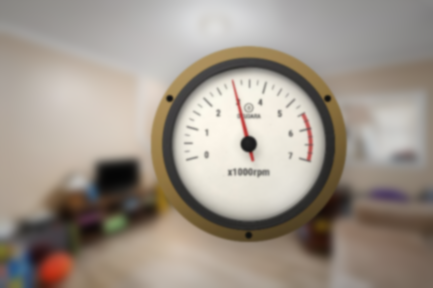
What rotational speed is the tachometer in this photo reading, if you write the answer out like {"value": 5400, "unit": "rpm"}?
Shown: {"value": 3000, "unit": "rpm"}
